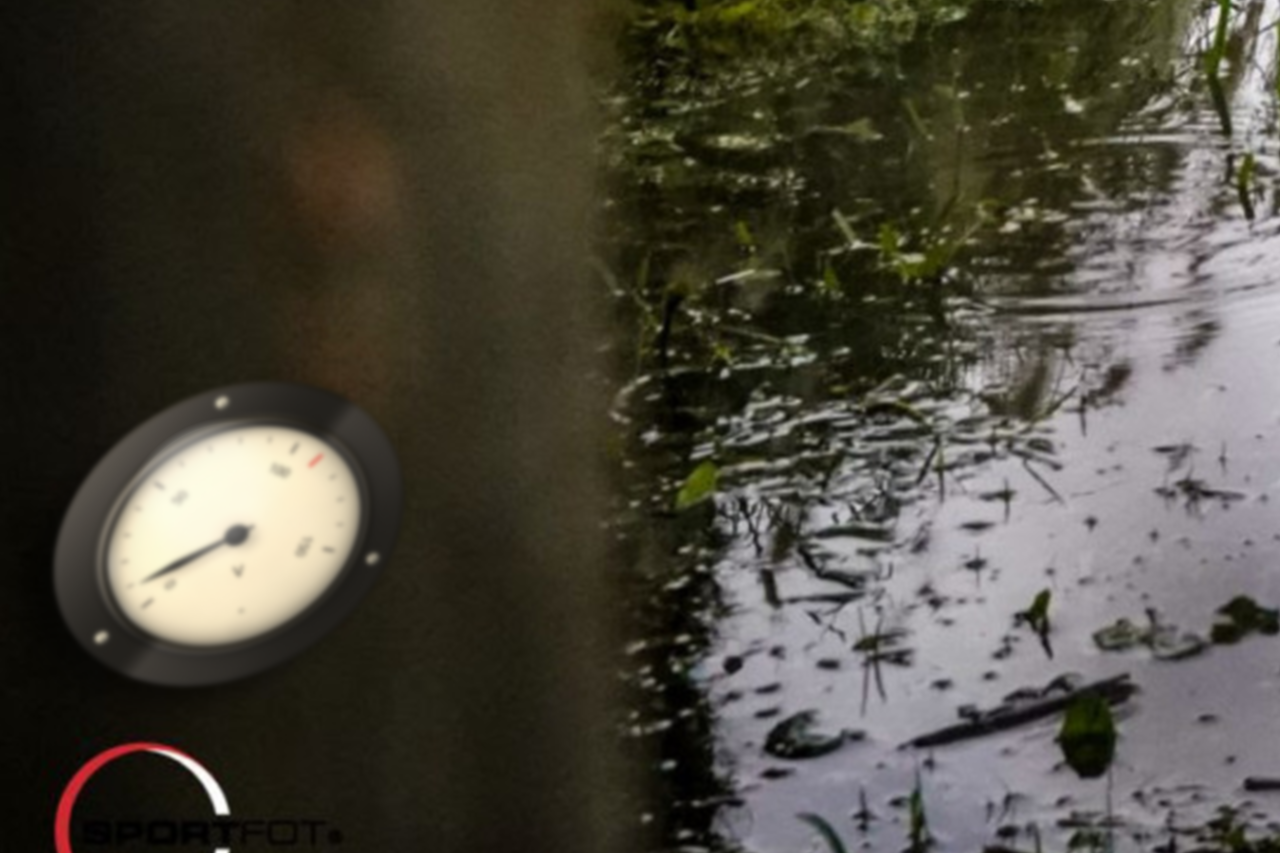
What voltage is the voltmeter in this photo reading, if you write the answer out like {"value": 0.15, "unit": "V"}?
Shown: {"value": 10, "unit": "V"}
